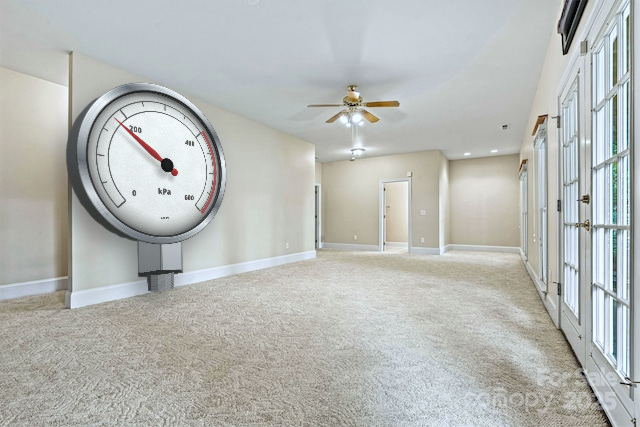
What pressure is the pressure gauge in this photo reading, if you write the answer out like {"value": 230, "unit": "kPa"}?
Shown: {"value": 175, "unit": "kPa"}
